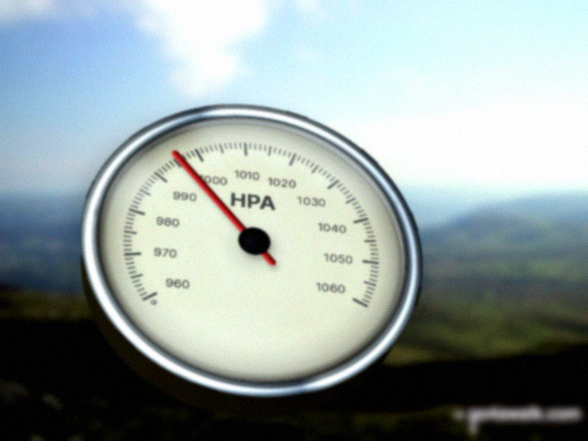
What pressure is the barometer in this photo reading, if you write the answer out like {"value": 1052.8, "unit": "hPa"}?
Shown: {"value": 995, "unit": "hPa"}
